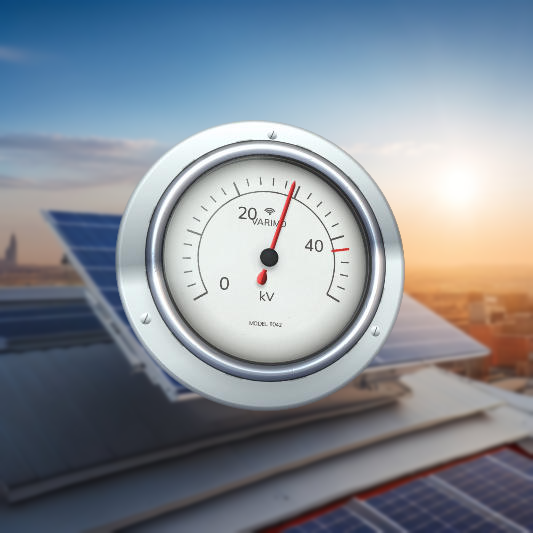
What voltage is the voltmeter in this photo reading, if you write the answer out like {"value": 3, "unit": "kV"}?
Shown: {"value": 29, "unit": "kV"}
